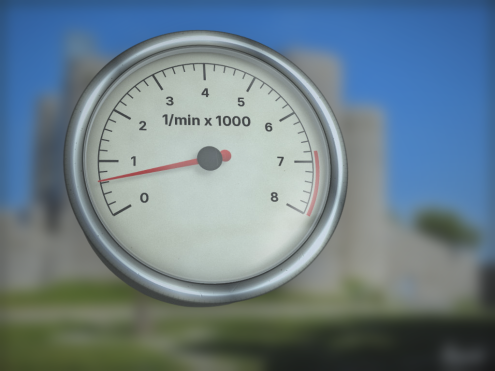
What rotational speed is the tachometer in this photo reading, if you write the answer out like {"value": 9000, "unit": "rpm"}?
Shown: {"value": 600, "unit": "rpm"}
